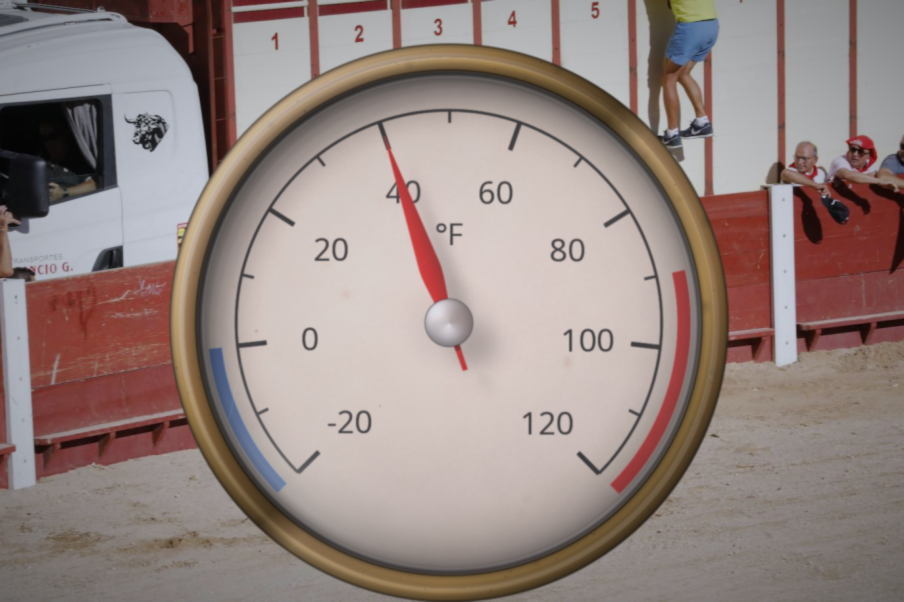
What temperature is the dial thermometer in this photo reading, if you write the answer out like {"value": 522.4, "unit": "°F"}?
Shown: {"value": 40, "unit": "°F"}
